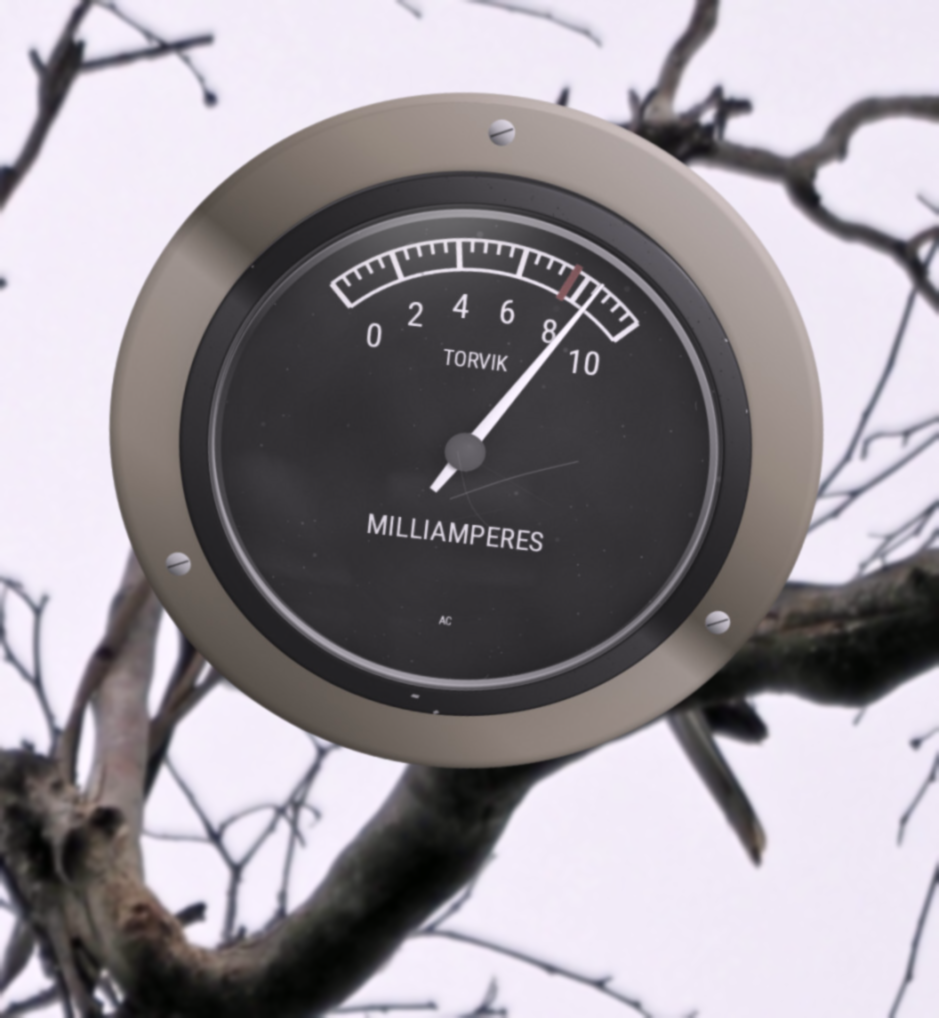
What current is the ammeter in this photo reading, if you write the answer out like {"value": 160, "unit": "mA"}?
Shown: {"value": 8.4, "unit": "mA"}
